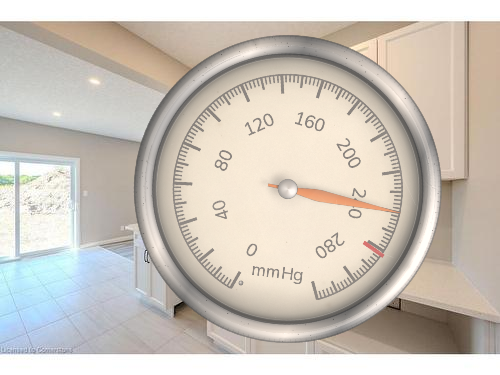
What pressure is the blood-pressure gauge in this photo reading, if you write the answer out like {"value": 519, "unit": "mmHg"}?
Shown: {"value": 240, "unit": "mmHg"}
